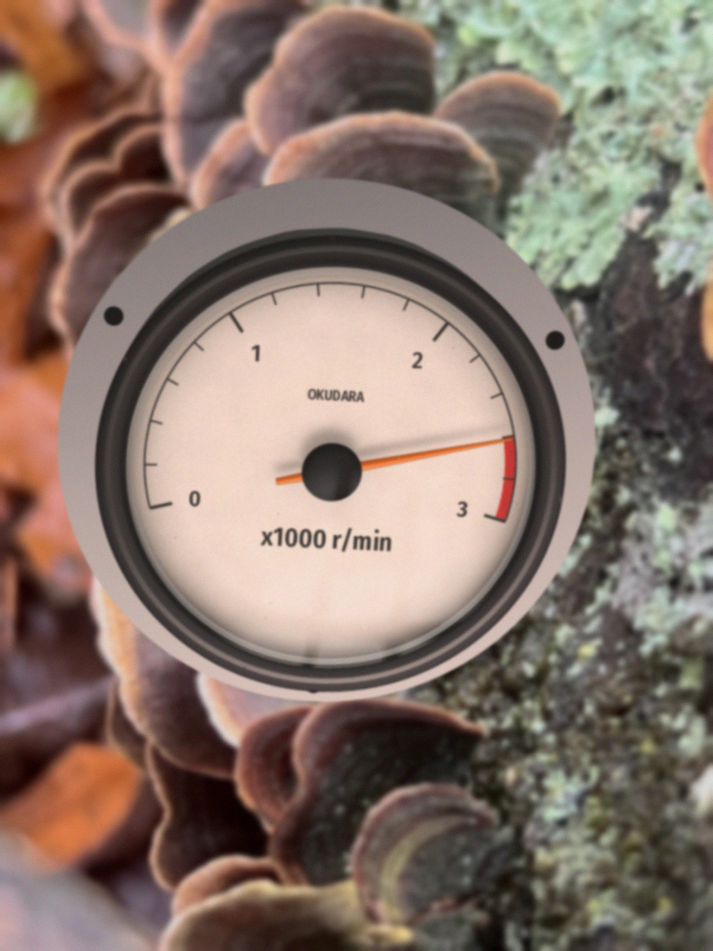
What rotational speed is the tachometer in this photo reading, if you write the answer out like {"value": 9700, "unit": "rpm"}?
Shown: {"value": 2600, "unit": "rpm"}
